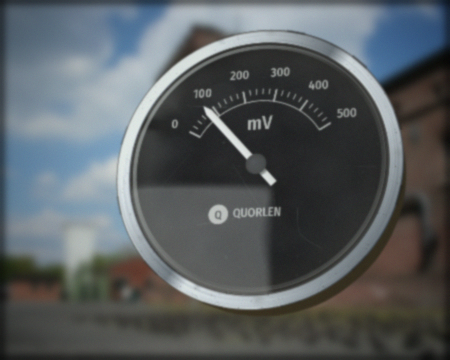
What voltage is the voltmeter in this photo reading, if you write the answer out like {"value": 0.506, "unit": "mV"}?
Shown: {"value": 80, "unit": "mV"}
